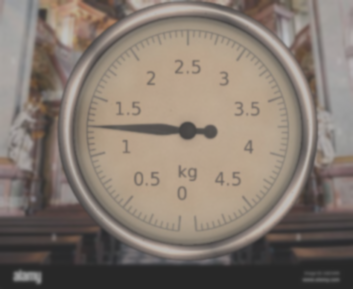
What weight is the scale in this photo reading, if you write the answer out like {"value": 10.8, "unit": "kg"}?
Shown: {"value": 1.25, "unit": "kg"}
